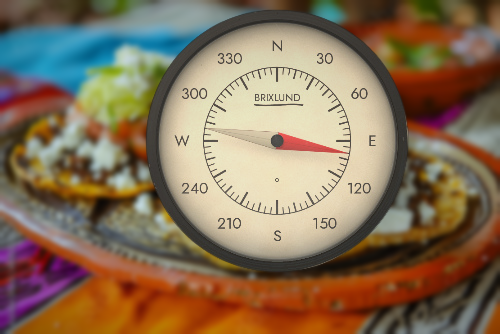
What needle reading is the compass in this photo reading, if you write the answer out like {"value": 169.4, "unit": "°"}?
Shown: {"value": 100, "unit": "°"}
